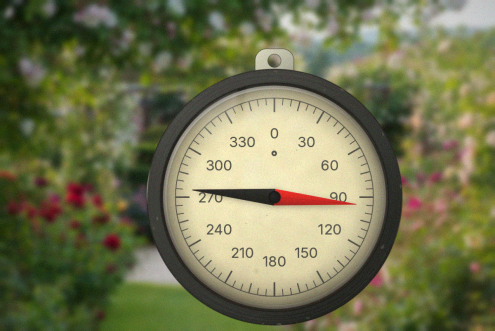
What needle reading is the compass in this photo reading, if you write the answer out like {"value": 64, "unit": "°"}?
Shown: {"value": 95, "unit": "°"}
